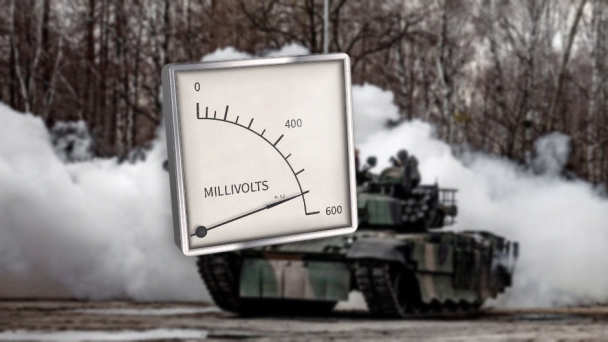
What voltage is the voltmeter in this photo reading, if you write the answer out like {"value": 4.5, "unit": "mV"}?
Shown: {"value": 550, "unit": "mV"}
